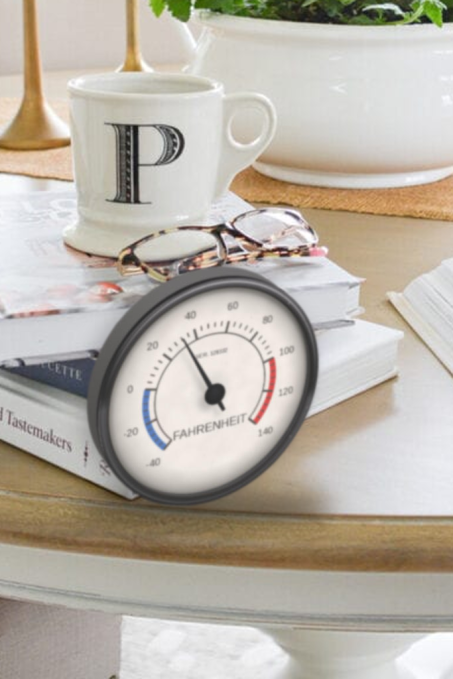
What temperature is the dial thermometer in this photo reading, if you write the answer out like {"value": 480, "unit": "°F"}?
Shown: {"value": 32, "unit": "°F"}
